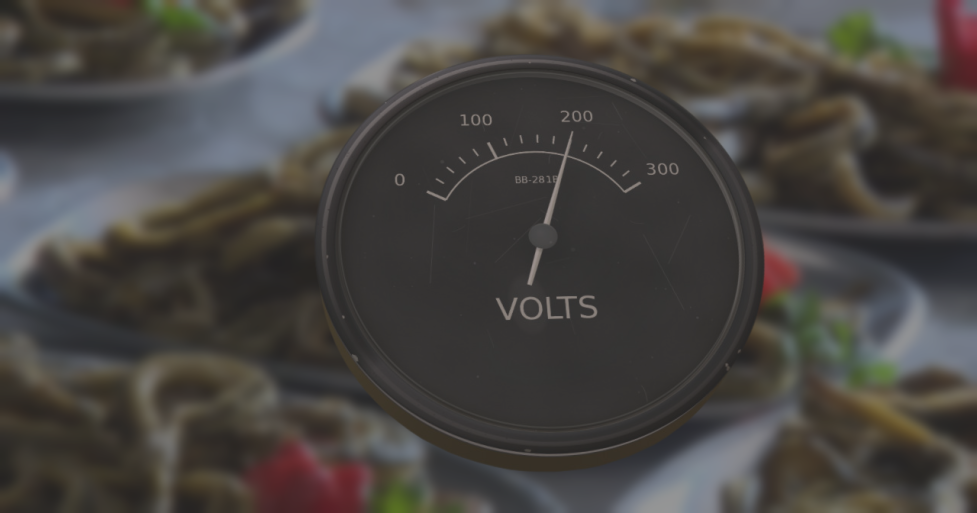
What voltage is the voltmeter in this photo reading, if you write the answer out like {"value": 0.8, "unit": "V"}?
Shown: {"value": 200, "unit": "V"}
